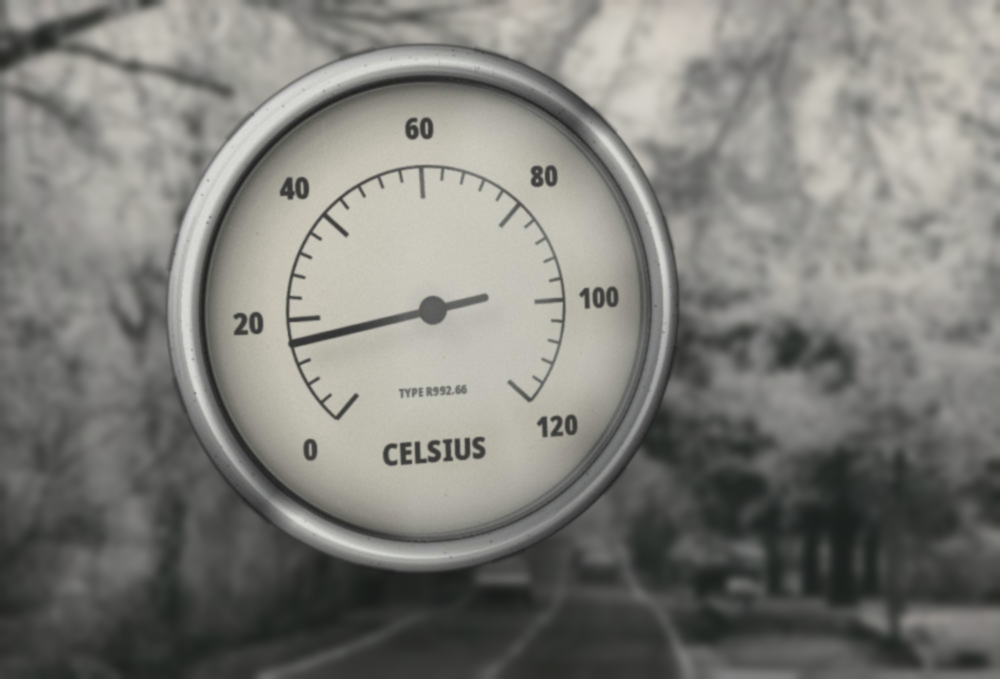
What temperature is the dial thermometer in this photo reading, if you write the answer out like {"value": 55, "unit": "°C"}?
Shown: {"value": 16, "unit": "°C"}
